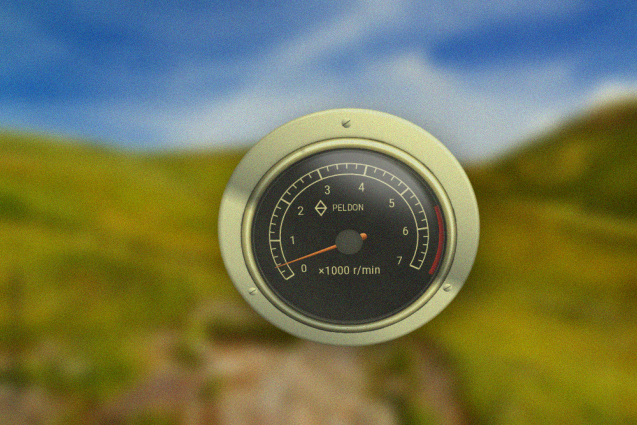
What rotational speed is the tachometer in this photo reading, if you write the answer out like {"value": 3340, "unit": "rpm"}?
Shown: {"value": 400, "unit": "rpm"}
